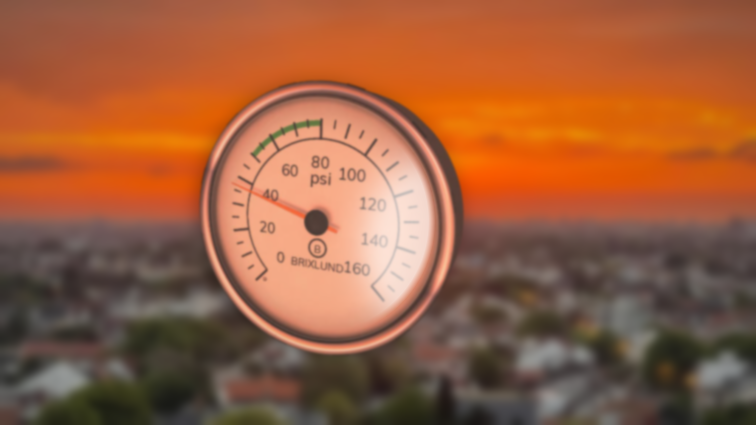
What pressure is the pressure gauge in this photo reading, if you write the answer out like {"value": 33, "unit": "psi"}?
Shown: {"value": 37.5, "unit": "psi"}
